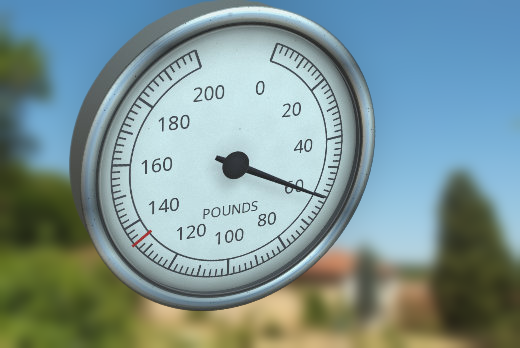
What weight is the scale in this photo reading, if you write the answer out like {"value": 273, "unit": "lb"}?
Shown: {"value": 60, "unit": "lb"}
